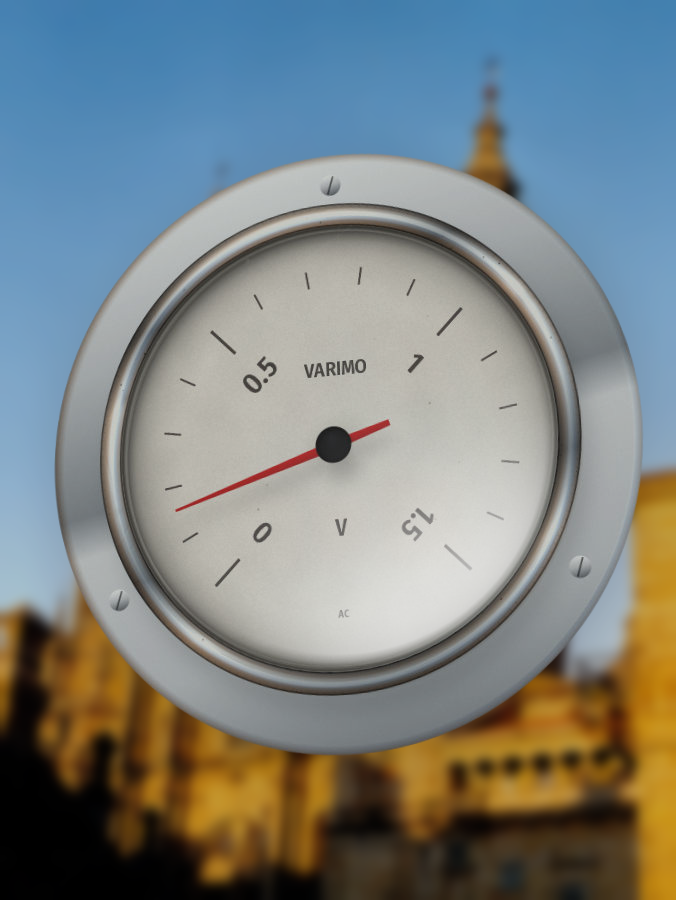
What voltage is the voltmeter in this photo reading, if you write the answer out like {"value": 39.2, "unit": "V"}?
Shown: {"value": 0.15, "unit": "V"}
